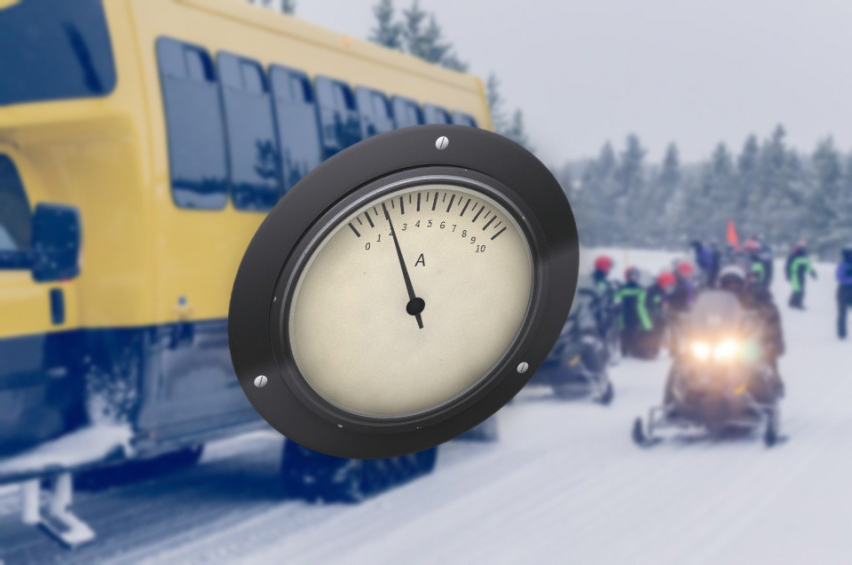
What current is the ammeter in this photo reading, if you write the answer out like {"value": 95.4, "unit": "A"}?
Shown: {"value": 2, "unit": "A"}
